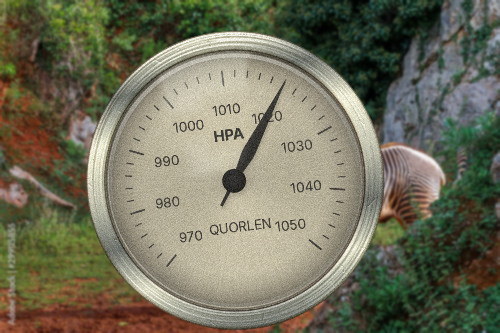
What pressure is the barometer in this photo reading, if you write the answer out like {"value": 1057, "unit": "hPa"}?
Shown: {"value": 1020, "unit": "hPa"}
